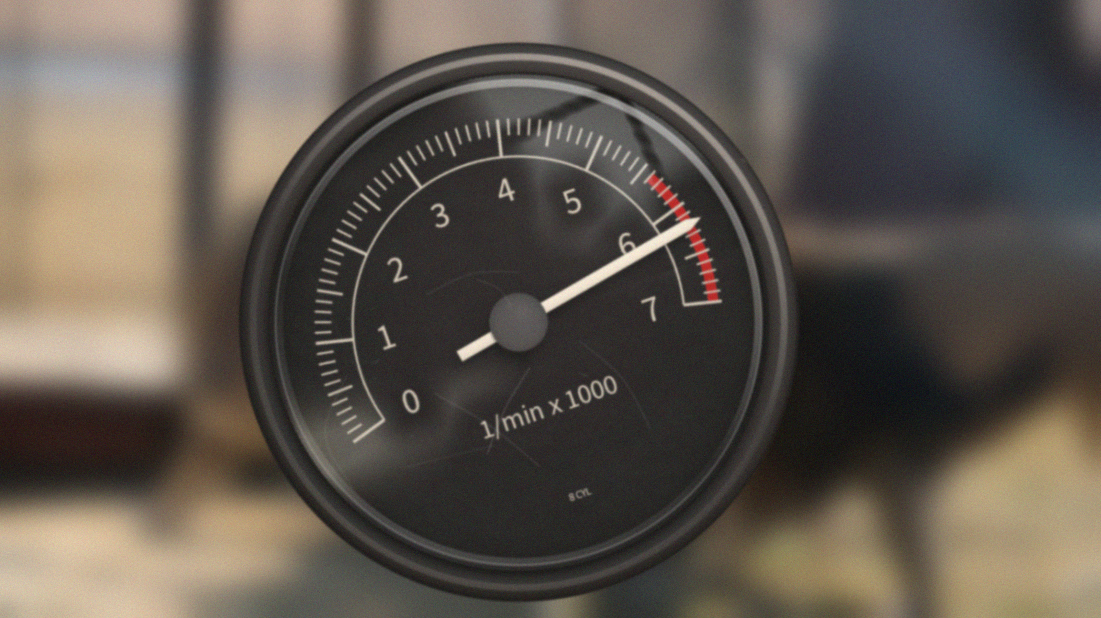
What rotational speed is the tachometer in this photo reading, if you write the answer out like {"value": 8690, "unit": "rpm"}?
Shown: {"value": 6200, "unit": "rpm"}
